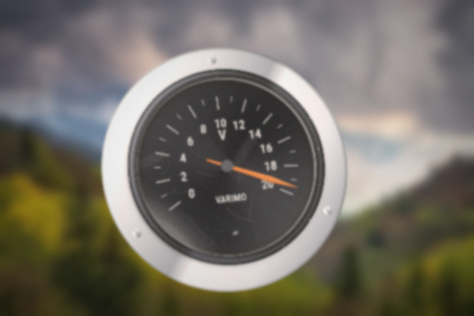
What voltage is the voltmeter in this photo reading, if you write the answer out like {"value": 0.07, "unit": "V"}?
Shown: {"value": 19.5, "unit": "V"}
